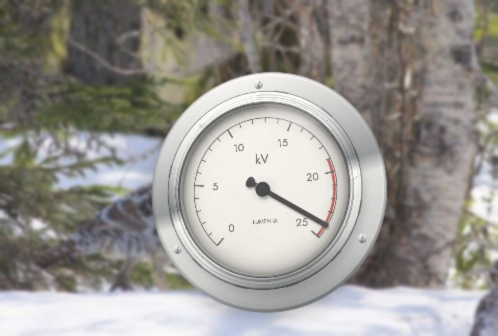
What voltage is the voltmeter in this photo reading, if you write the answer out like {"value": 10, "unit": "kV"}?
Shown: {"value": 24, "unit": "kV"}
